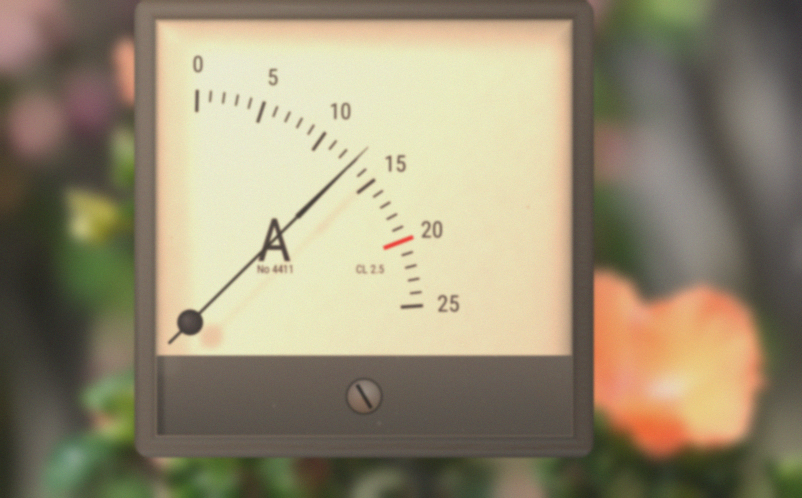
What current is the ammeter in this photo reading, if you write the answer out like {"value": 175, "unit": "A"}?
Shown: {"value": 13, "unit": "A"}
